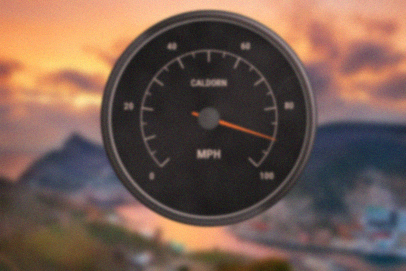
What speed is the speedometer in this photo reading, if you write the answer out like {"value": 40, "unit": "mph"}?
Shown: {"value": 90, "unit": "mph"}
